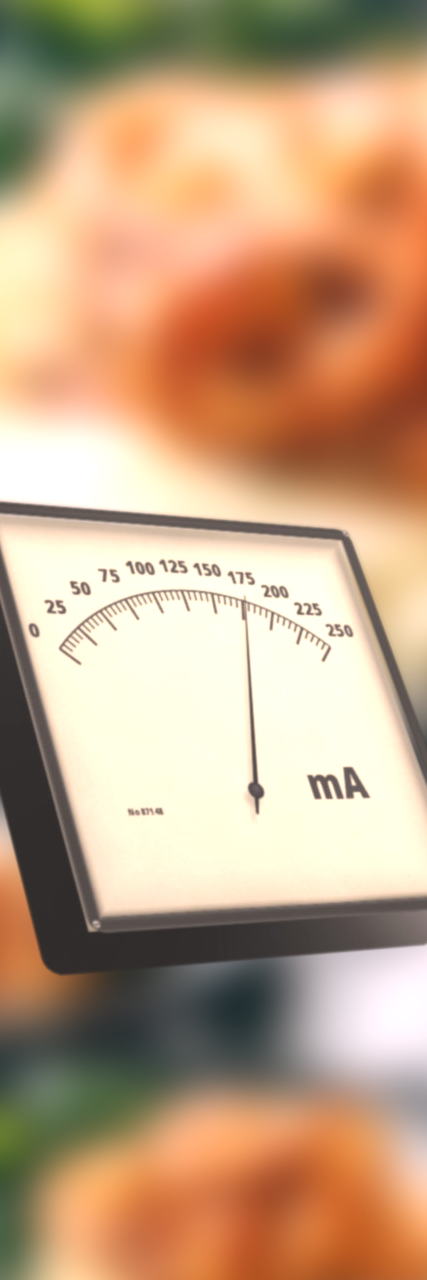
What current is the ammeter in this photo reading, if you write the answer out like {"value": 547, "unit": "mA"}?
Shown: {"value": 175, "unit": "mA"}
